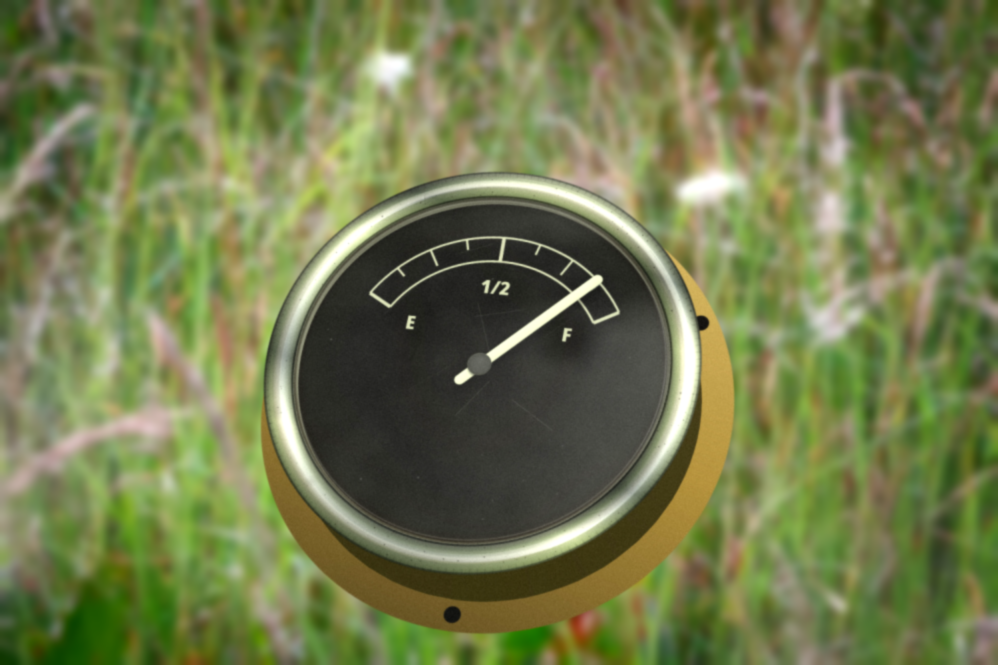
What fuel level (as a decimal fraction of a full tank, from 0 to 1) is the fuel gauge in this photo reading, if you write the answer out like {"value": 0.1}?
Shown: {"value": 0.875}
